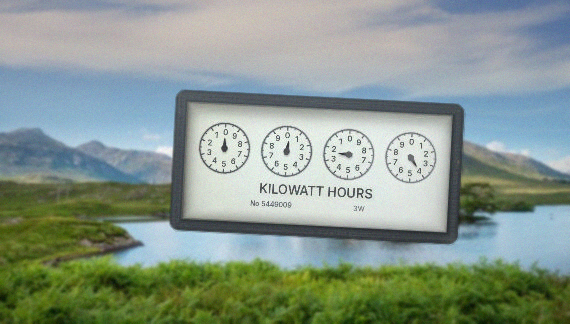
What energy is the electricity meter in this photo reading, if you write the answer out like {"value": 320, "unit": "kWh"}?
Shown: {"value": 24, "unit": "kWh"}
